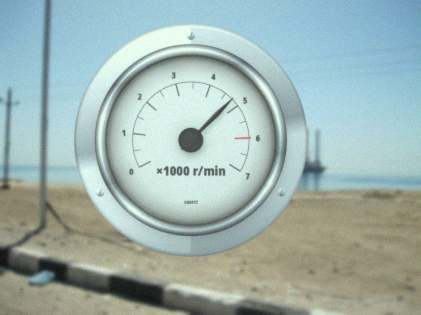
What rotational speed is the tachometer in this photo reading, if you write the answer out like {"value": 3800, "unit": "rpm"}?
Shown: {"value": 4750, "unit": "rpm"}
